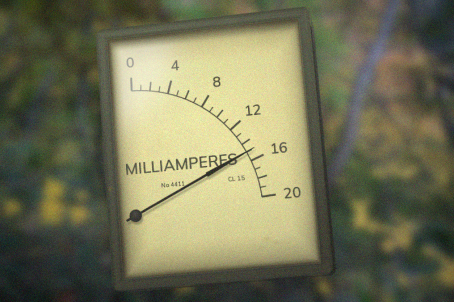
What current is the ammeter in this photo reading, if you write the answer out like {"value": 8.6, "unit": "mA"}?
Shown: {"value": 15, "unit": "mA"}
